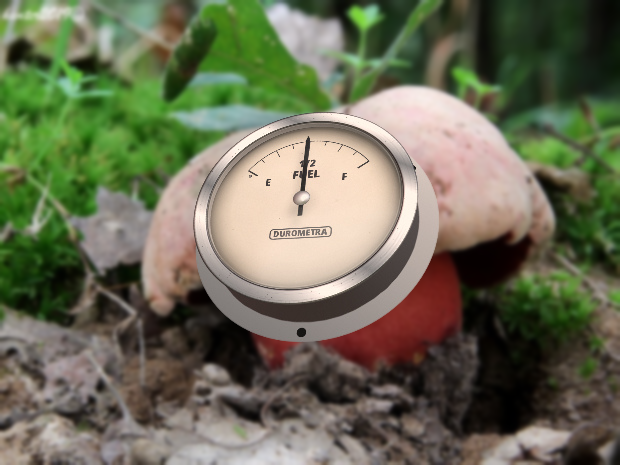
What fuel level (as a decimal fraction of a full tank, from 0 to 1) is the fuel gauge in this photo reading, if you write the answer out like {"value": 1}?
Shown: {"value": 0.5}
